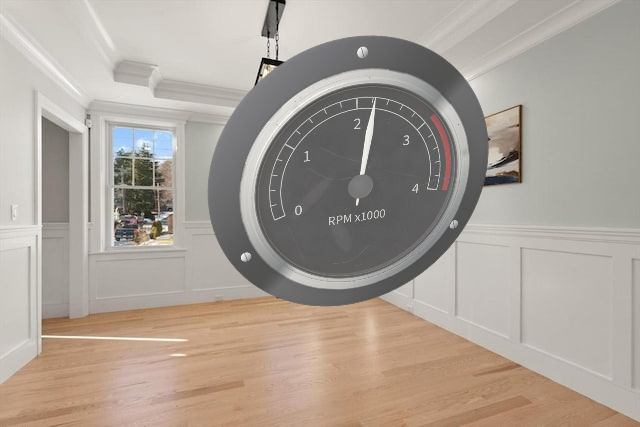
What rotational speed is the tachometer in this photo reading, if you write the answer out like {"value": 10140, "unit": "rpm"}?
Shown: {"value": 2200, "unit": "rpm"}
